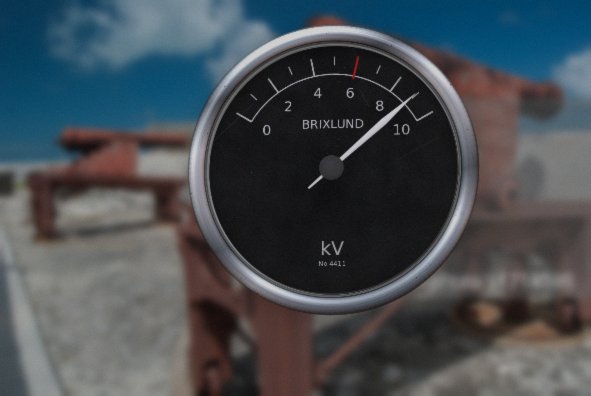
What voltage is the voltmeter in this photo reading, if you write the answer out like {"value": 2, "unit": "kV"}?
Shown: {"value": 9, "unit": "kV"}
